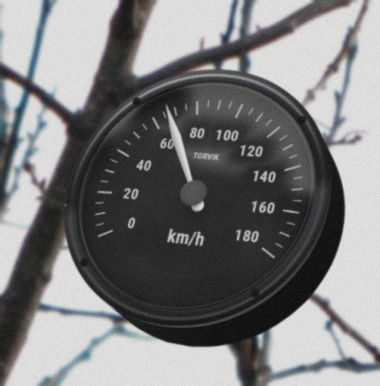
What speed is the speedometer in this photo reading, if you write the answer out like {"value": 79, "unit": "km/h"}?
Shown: {"value": 67.5, "unit": "km/h"}
